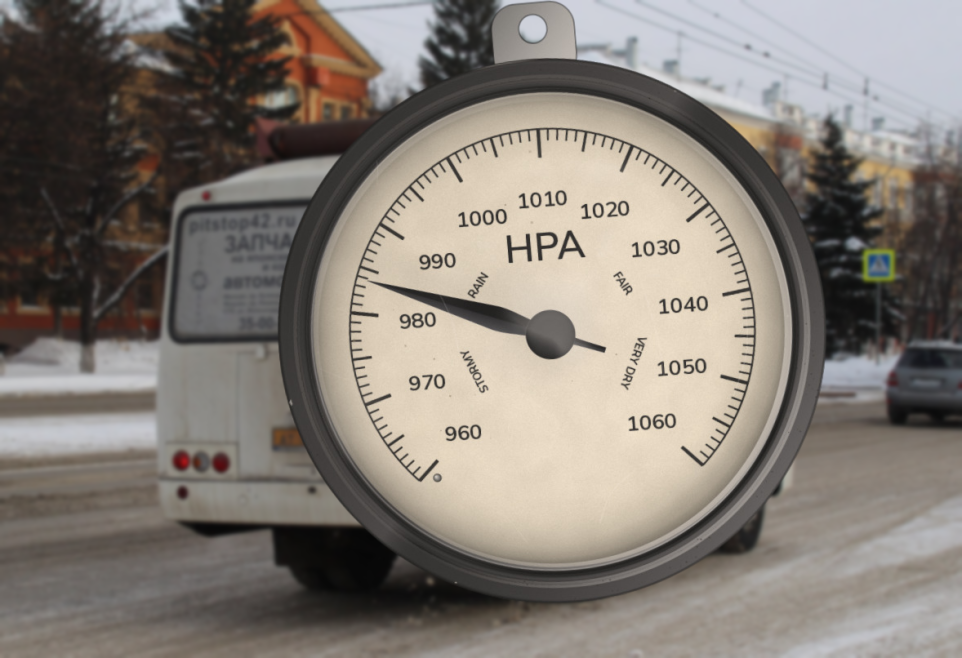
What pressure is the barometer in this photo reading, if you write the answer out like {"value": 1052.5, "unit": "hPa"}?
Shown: {"value": 984, "unit": "hPa"}
